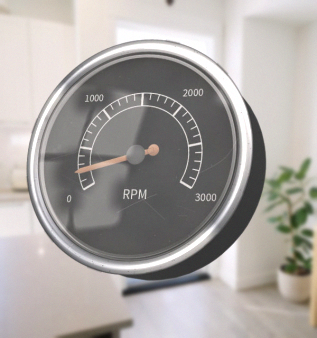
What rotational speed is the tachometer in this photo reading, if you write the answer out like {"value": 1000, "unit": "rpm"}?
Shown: {"value": 200, "unit": "rpm"}
